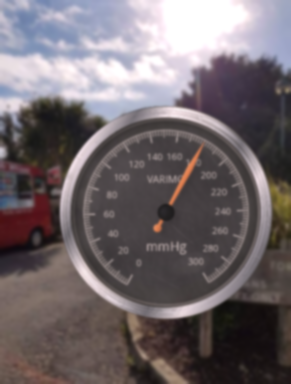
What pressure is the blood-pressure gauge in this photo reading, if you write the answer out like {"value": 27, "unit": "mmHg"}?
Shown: {"value": 180, "unit": "mmHg"}
